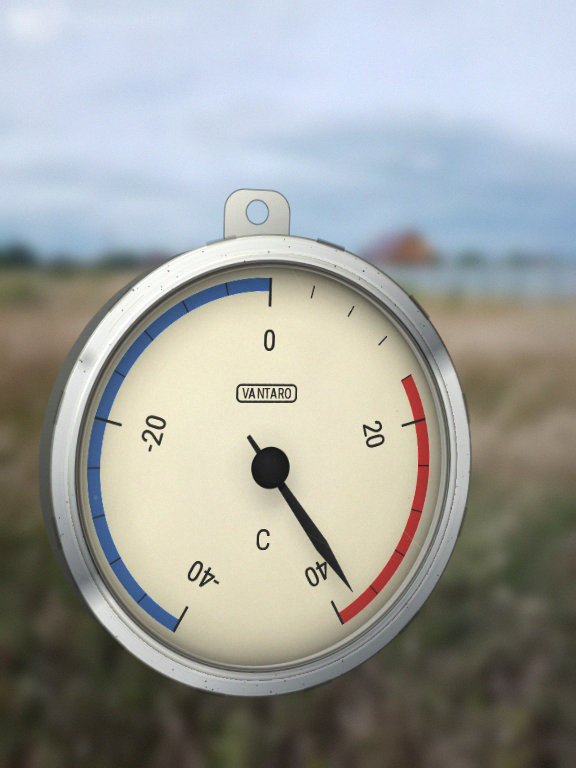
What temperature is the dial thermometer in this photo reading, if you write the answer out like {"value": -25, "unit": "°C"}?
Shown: {"value": 38, "unit": "°C"}
